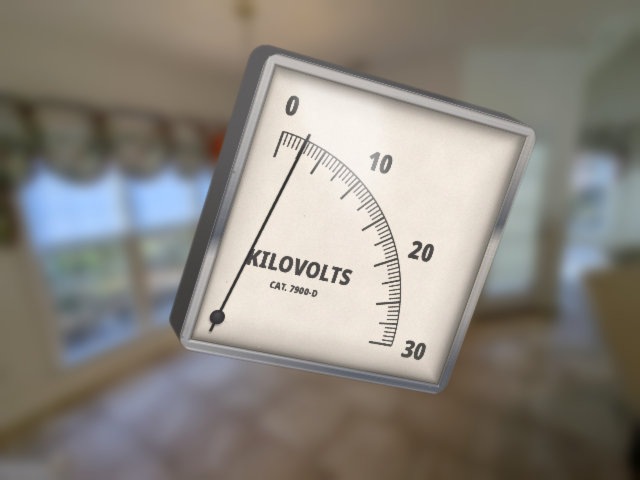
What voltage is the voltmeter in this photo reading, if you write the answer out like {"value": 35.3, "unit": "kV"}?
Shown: {"value": 2.5, "unit": "kV"}
